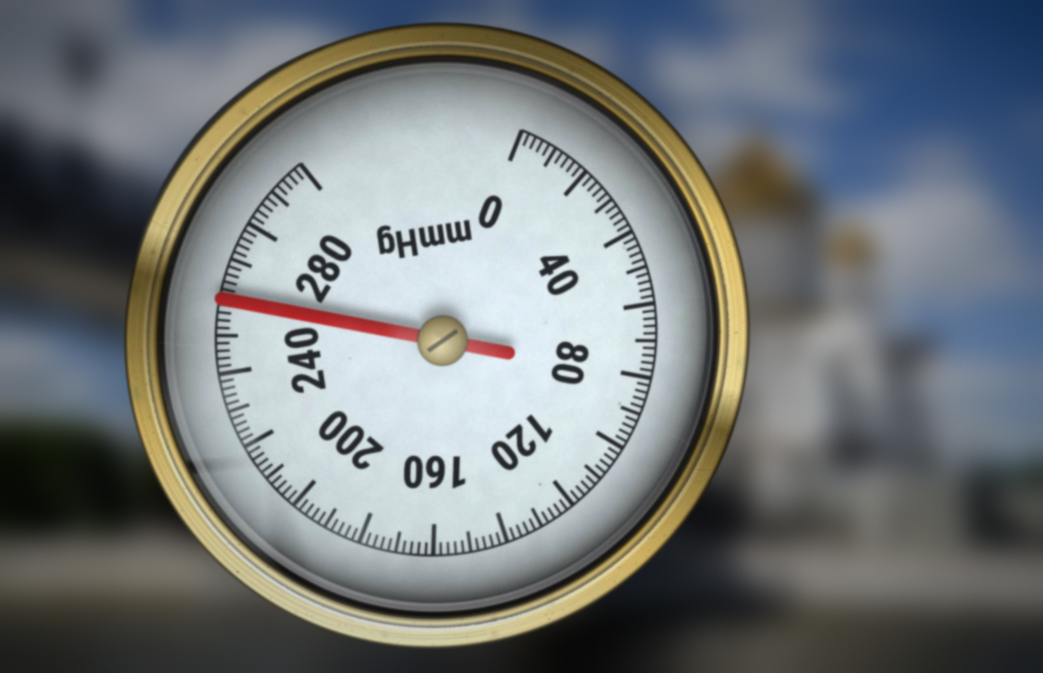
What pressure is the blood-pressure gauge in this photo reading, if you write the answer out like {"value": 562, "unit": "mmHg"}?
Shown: {"value": 260, "unit": "mmHg"}
